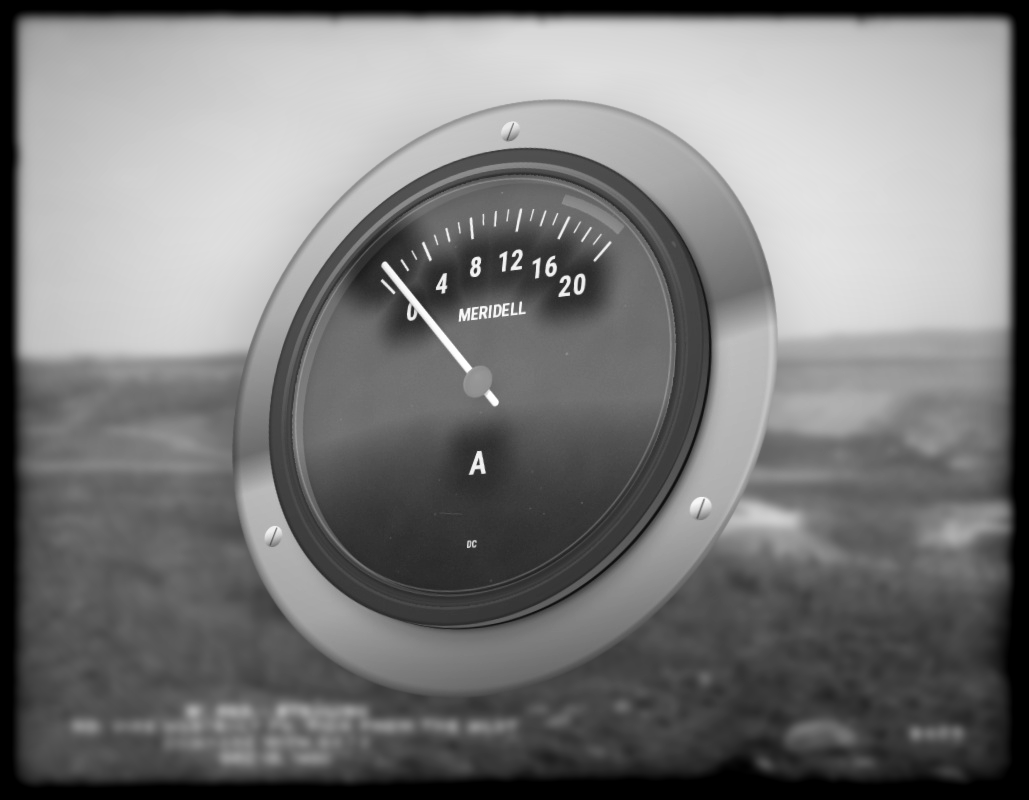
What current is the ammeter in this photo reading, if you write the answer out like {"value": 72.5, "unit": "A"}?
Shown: {"value": 1, "unit": "A"}
